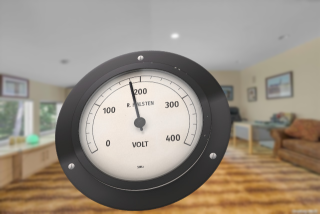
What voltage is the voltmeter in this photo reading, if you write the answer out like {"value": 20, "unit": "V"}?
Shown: {"value": 180, "unit": "V"}
